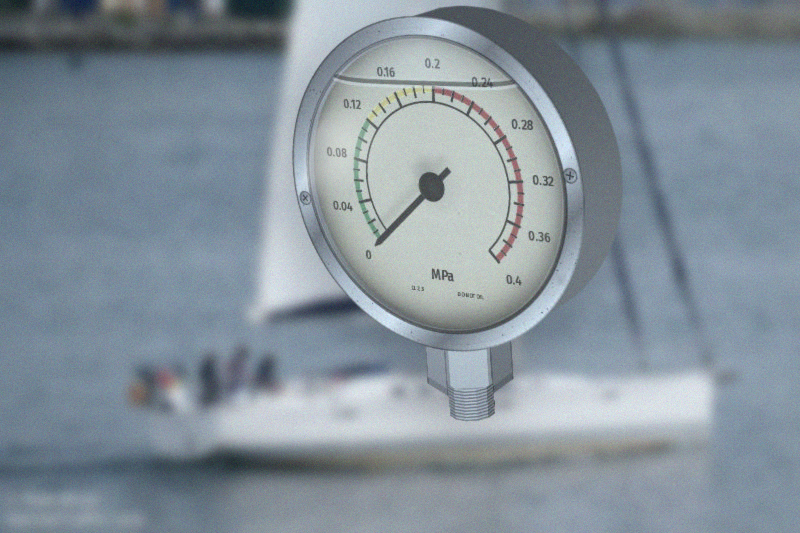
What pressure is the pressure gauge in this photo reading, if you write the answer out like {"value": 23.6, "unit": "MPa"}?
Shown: {"value": 0, "unit": "MPa"}
